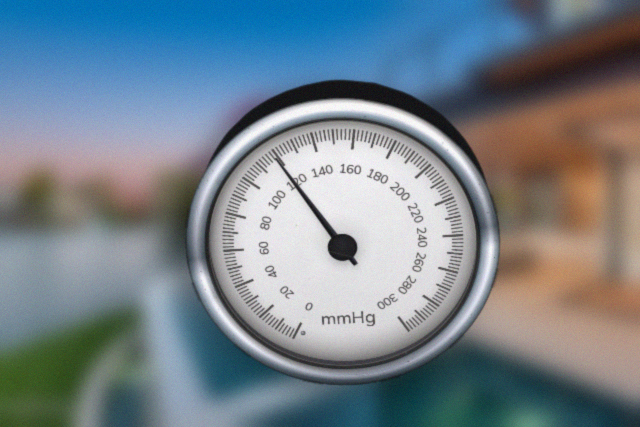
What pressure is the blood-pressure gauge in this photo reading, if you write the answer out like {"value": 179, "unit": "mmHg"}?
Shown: {"value": 120, "unit": "mmHg"}
